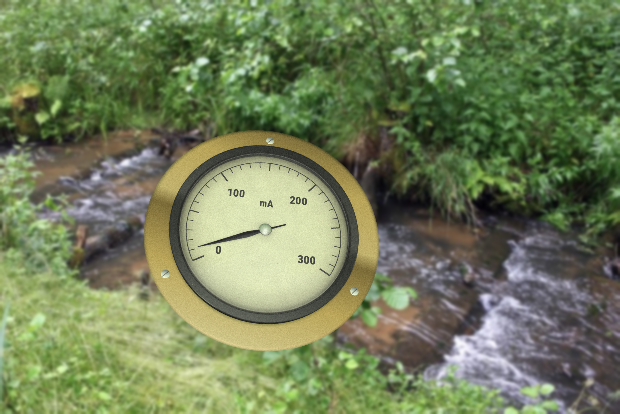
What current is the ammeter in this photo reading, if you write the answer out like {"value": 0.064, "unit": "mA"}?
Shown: {"value": 10, "unit": "mA"}
